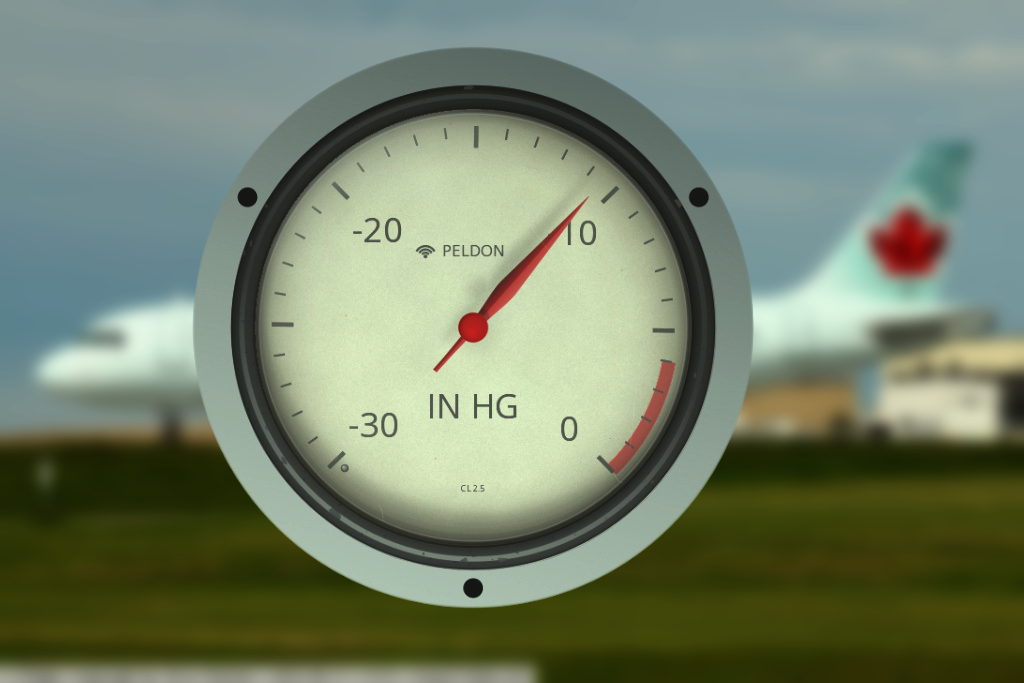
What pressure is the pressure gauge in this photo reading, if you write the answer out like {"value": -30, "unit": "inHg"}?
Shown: {"value": -10.5, "unit": "inHg"}
